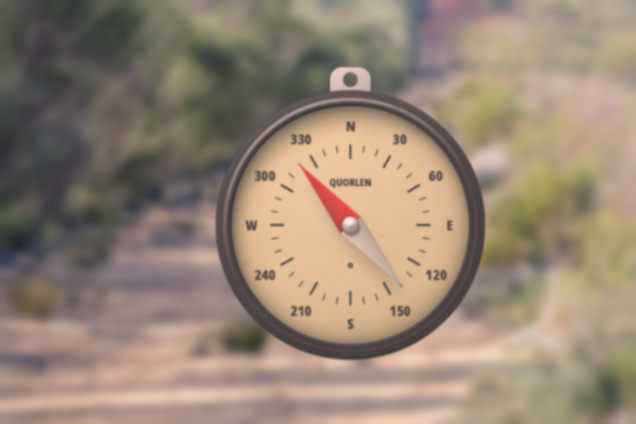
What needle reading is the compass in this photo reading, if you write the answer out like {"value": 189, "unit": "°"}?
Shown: {"value": 320, "unit": "°"}
